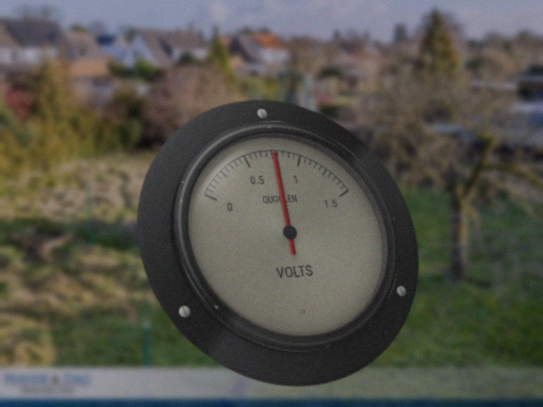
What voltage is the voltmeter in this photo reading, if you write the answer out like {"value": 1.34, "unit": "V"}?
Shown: {"value": 0.75, "unit": "V"}
